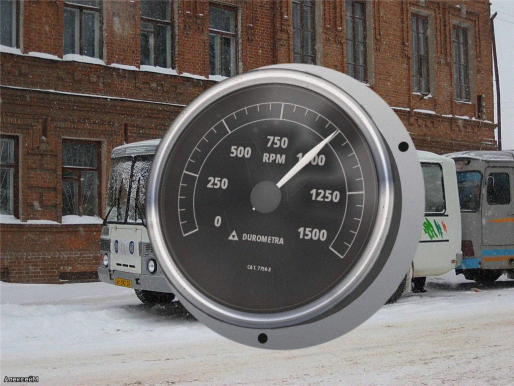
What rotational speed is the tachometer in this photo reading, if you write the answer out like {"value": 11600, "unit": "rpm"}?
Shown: {"value": 1000, "unit": "rpm"}
